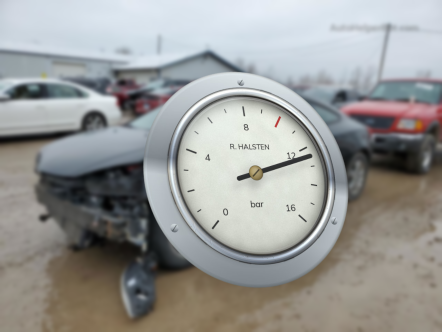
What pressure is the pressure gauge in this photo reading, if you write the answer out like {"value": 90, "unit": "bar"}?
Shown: {"value": 12.5, "unit": "bar"}
